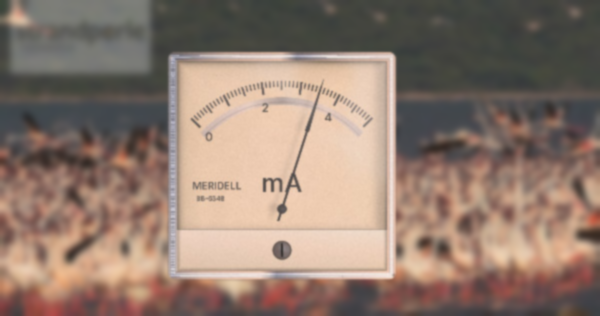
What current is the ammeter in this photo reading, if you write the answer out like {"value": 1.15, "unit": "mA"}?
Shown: {"value": 3.5, "unit": "mA"}
